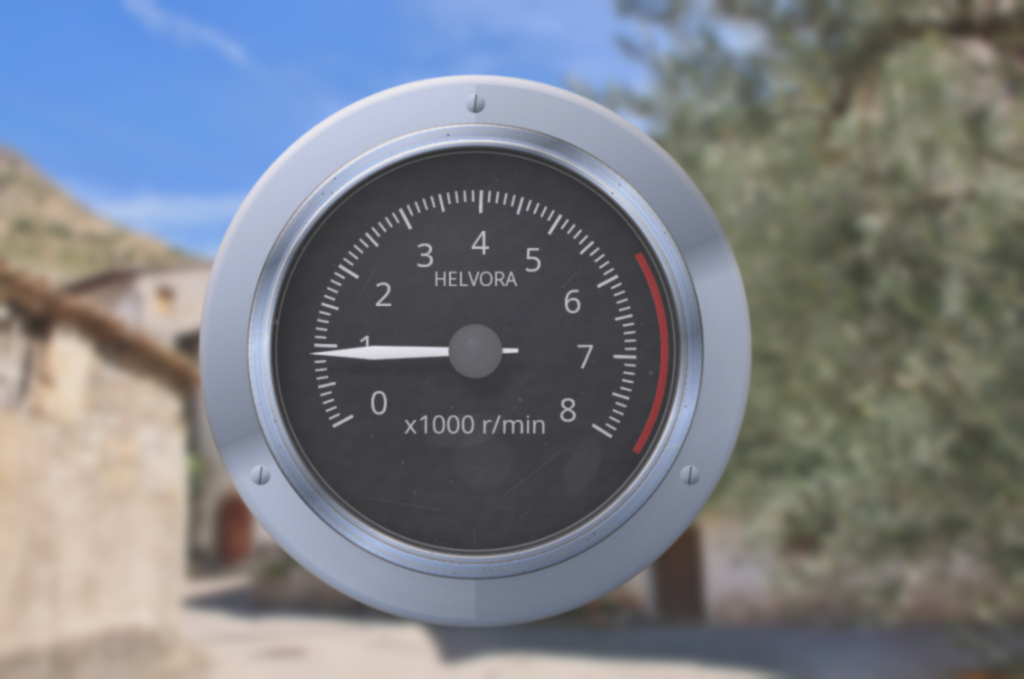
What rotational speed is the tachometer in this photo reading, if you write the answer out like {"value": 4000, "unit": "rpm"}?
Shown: {"value": 900, "unit": "rpm"}
